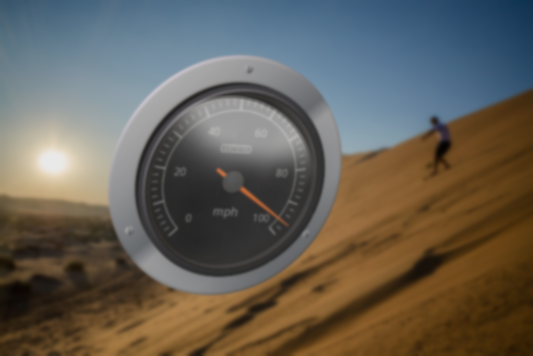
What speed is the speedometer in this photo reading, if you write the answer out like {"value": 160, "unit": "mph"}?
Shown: {"value": 96, "unit": "mph"}
